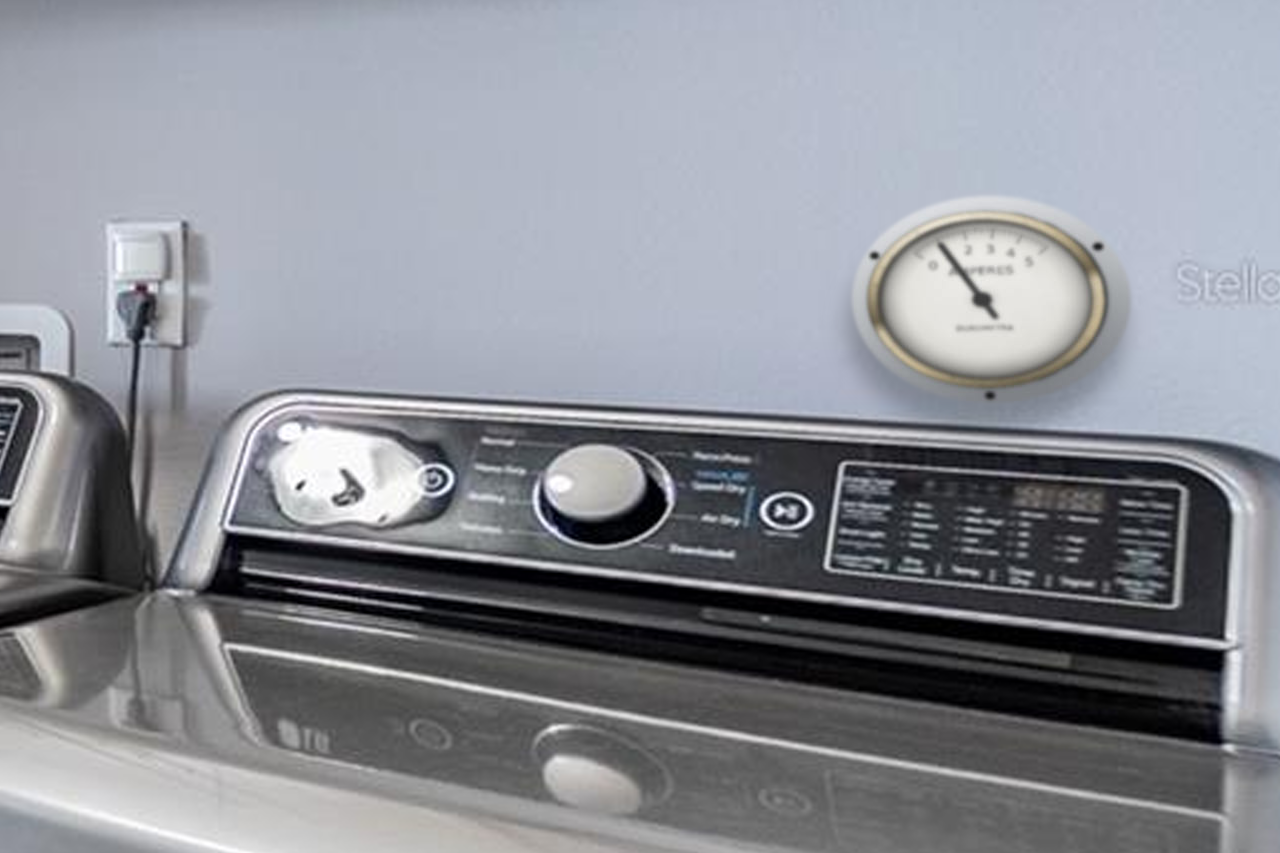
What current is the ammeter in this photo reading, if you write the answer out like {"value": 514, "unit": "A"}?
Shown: {"value": 1, "unit": "A"}
